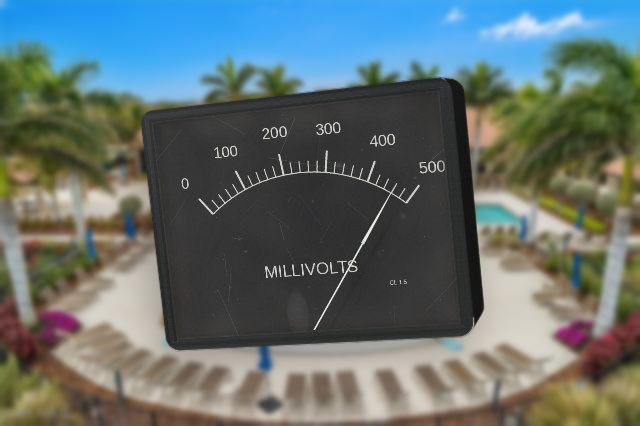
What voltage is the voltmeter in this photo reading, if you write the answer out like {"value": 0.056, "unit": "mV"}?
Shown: {"value": 460, "unit": "mV"}
